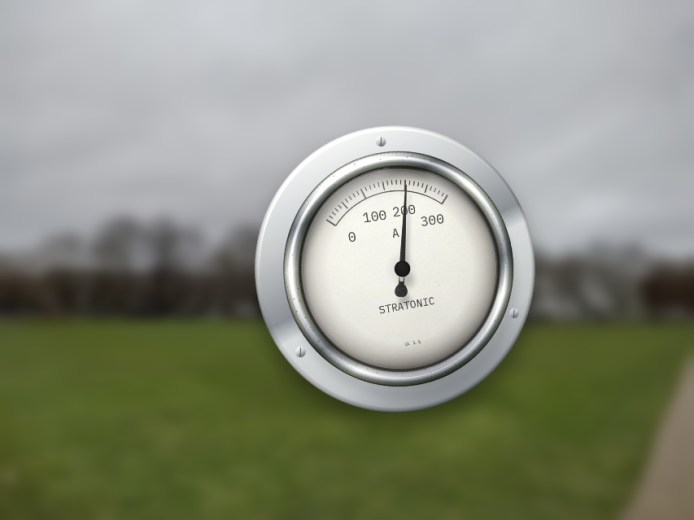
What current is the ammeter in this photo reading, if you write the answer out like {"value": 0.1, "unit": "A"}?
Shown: {"value": 200, "unit": "A"}
